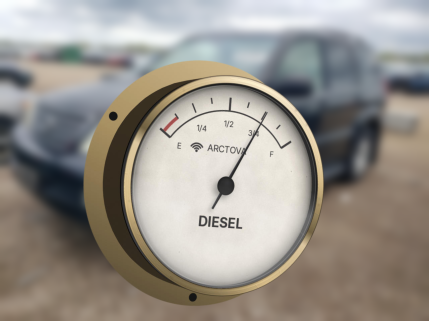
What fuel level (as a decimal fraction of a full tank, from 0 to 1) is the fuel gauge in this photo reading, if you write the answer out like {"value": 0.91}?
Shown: {"value": 0.75}
